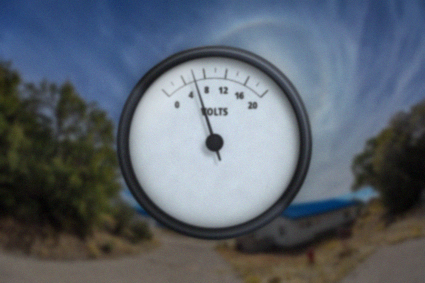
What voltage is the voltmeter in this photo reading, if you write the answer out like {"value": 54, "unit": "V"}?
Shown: {"value": 6, "unit": "V"}
